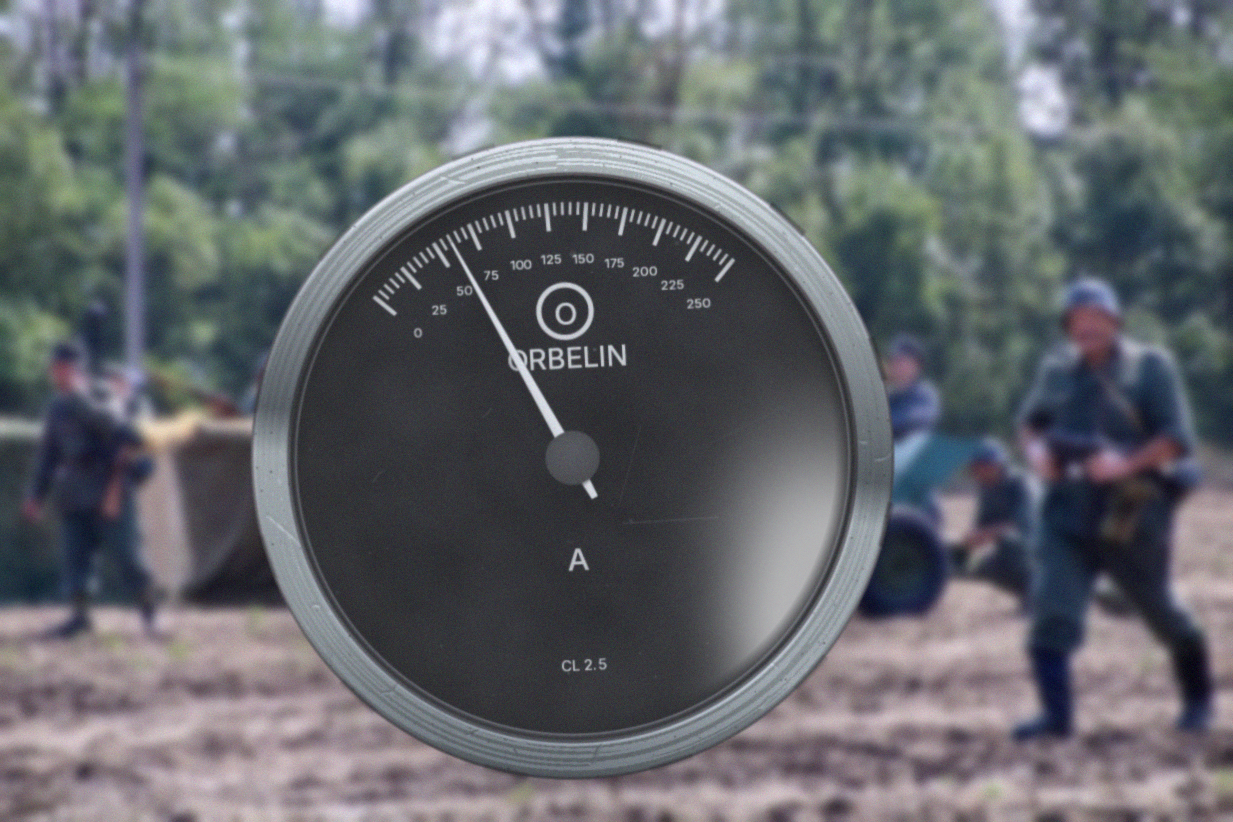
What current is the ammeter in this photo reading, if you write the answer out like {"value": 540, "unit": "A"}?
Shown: {"value": 60, "unit": "A"}
